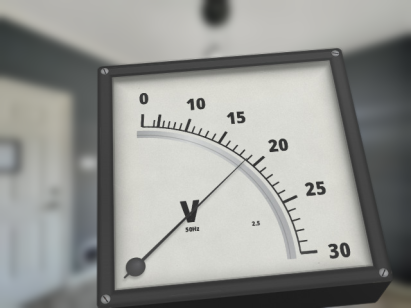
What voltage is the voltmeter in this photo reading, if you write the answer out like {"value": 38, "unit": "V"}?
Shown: {"value": 19, "unit": "V"}
